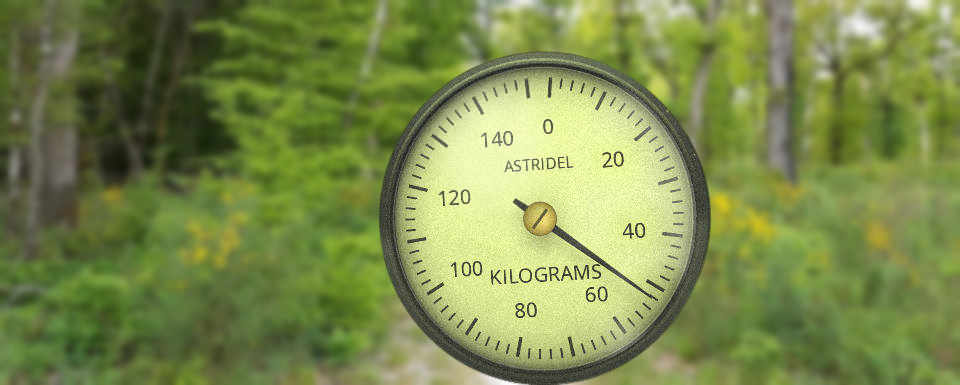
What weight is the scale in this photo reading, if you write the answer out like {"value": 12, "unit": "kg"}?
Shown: {"value": 52, "unit": "kg"}
